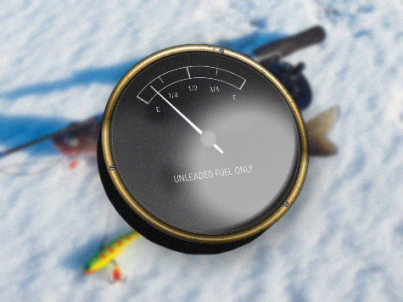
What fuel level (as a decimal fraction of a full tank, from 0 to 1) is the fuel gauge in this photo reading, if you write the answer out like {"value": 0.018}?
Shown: {"value": 0.125}
